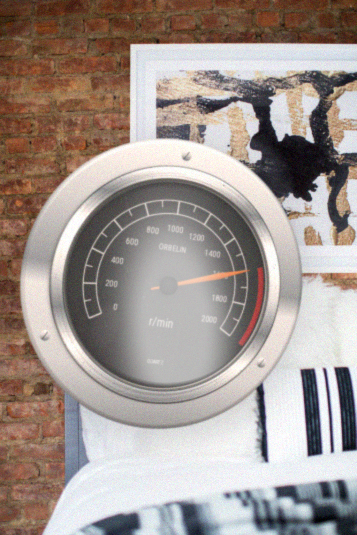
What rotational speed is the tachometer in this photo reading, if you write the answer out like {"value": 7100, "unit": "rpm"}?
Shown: {"value": 1600, "unit": "rpm"}
